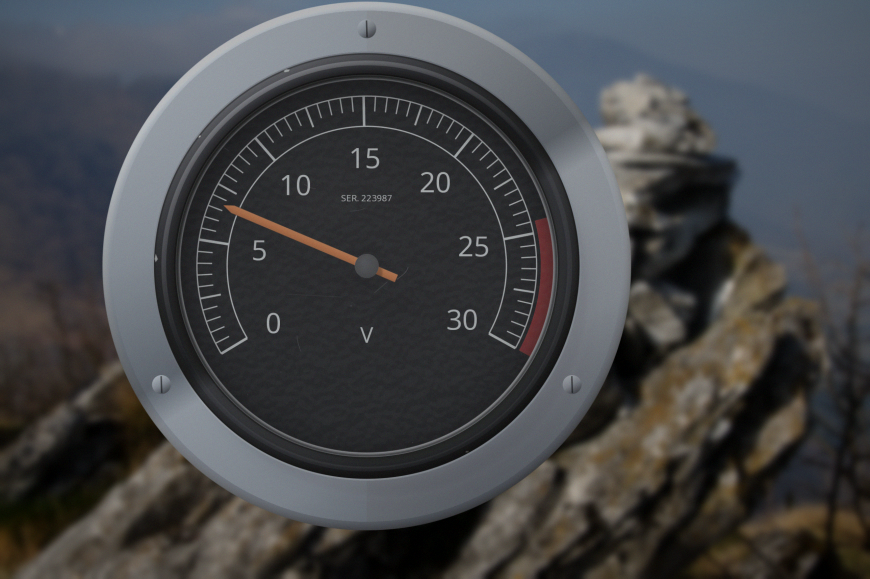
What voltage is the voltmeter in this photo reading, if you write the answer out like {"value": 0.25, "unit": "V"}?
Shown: {"value": 6.75, "unit": "V"}
